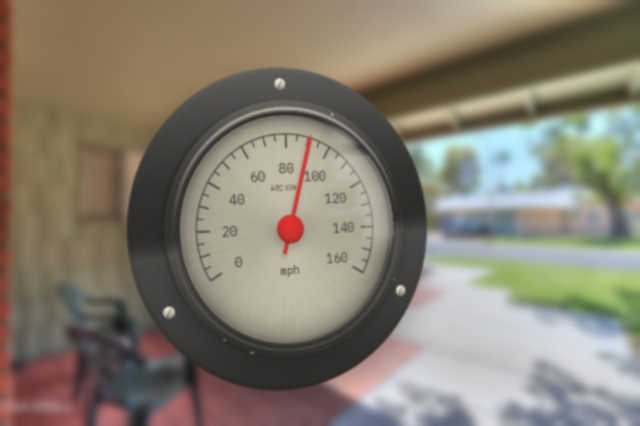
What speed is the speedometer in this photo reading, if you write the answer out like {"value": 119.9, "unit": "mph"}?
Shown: {"value": 90, "unit": "mph"}
